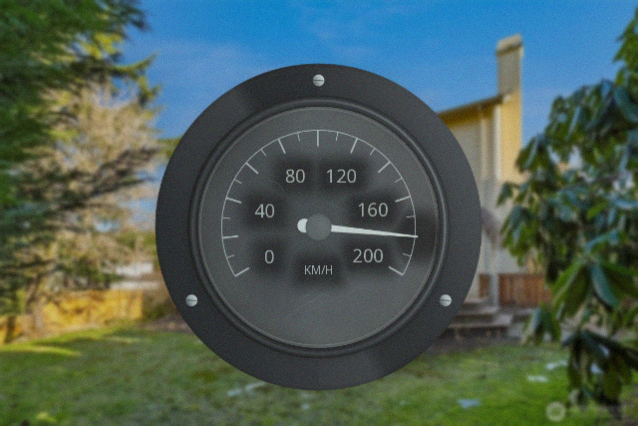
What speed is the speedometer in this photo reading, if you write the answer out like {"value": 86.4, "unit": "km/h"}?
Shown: {"value": 180, "unit": "km/h"}
